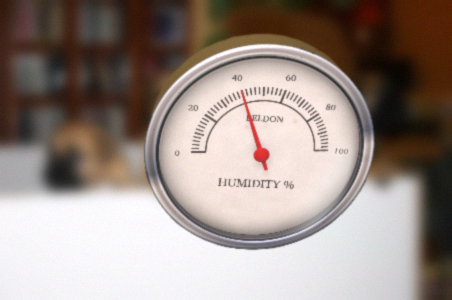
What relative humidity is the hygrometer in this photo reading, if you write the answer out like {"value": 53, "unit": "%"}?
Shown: {"value": 40, "unit": "%"}
